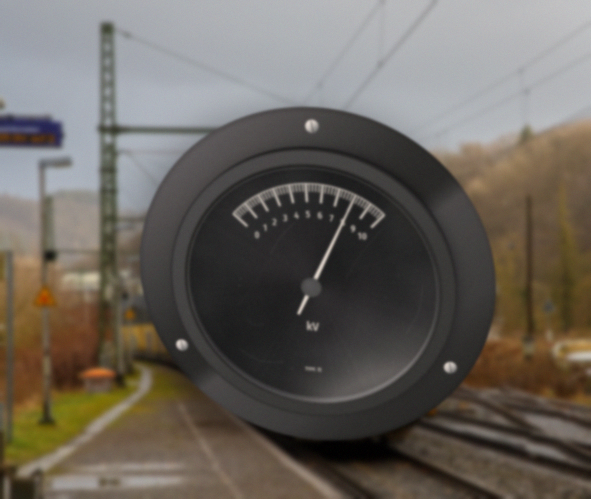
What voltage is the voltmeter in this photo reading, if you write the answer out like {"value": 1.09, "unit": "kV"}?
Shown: {"value": 8, "unit": "kV"}
